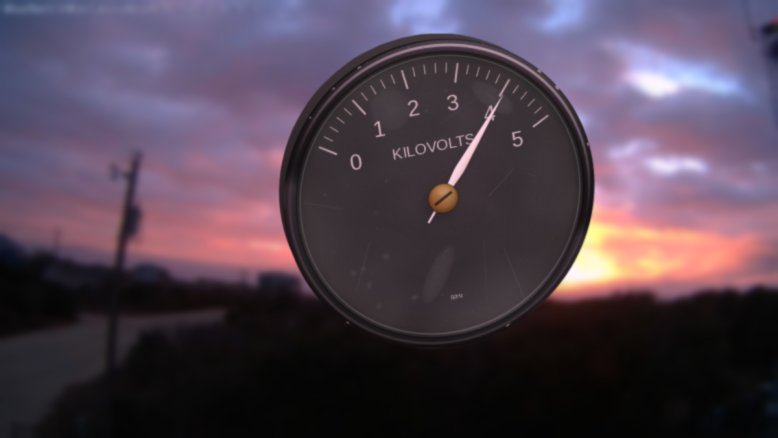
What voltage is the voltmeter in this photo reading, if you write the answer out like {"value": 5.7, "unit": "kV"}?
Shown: {"value": 4, "unit": "kV"}
